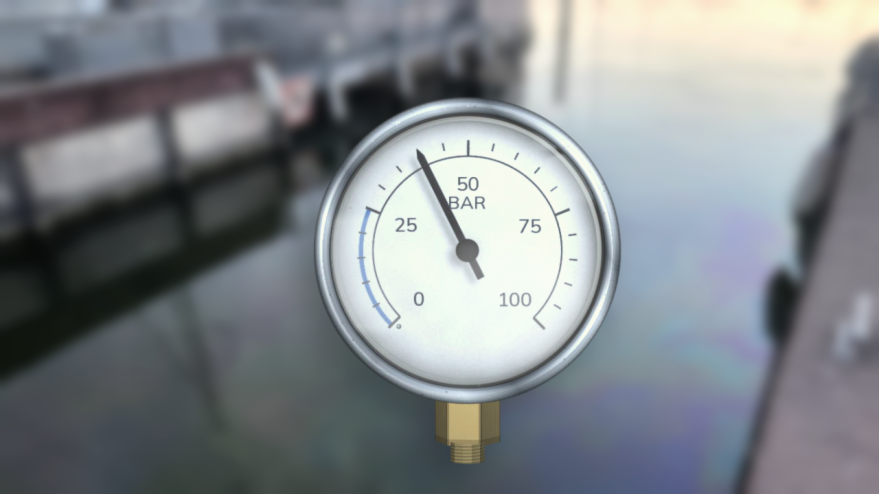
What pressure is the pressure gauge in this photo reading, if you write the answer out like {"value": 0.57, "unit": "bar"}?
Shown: {"value": 40, "unit": "bar"}
